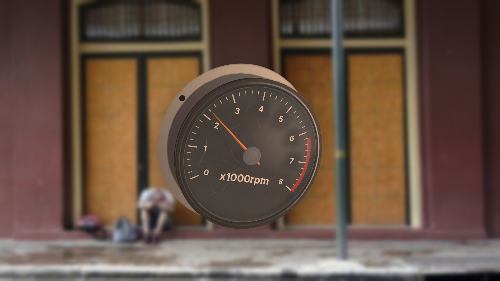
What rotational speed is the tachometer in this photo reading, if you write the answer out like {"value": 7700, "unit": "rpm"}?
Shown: {"value": 2200, "unit": "rpm"}
